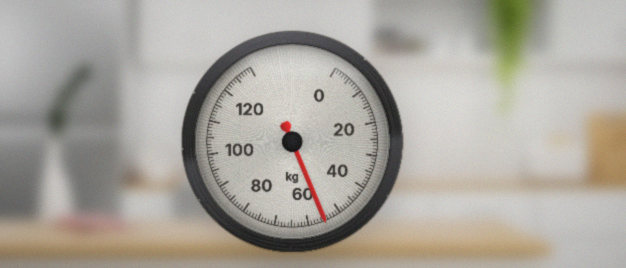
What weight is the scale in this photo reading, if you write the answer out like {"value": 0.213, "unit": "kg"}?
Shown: {"value": 55, "unit": "kg"}
